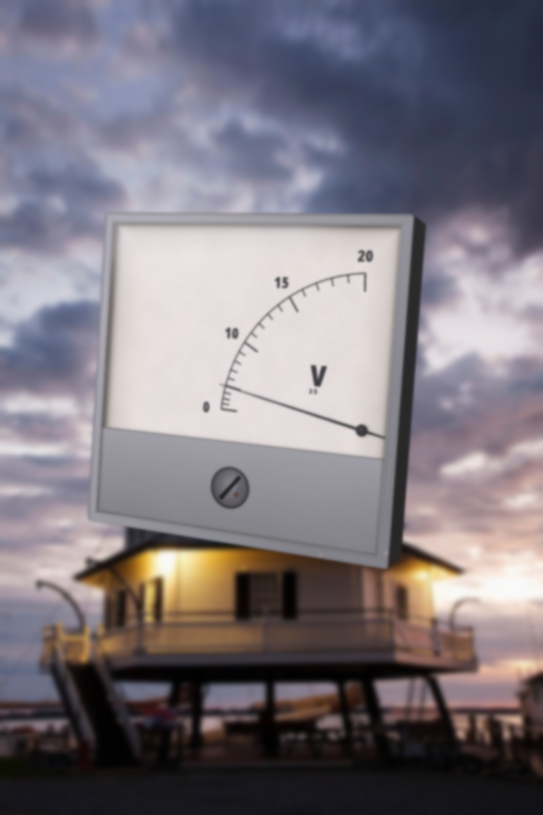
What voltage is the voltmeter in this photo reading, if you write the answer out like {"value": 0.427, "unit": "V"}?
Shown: {"value": 5, "unit": "V"}
